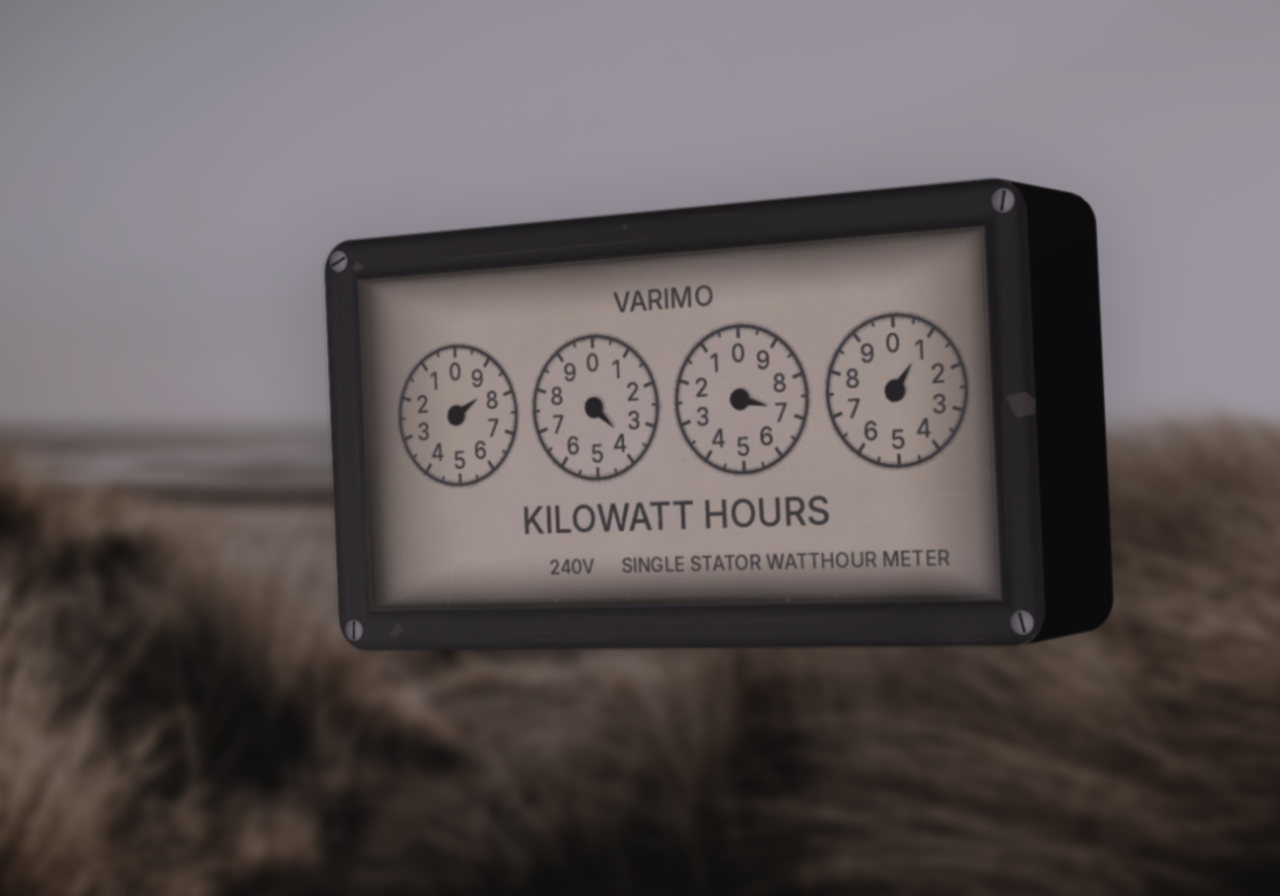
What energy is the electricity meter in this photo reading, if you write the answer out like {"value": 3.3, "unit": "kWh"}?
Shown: {"value": 8371, "unit": "kWh"}
